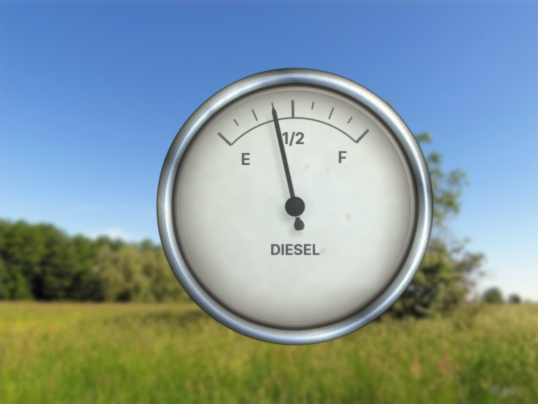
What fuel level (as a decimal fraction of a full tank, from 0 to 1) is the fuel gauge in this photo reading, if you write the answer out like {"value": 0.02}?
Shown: {"value": 0.375}
